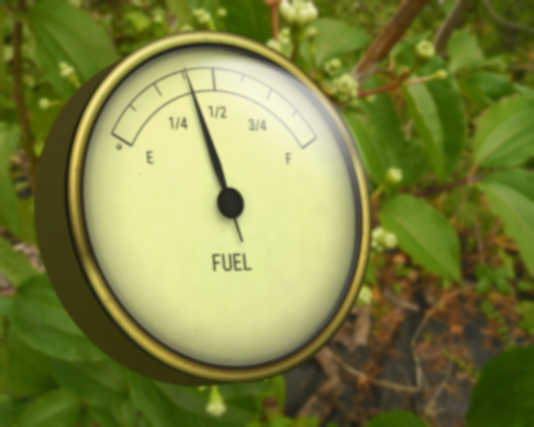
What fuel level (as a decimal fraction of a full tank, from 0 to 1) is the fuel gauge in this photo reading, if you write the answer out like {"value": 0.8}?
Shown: {"value": 0.375}
